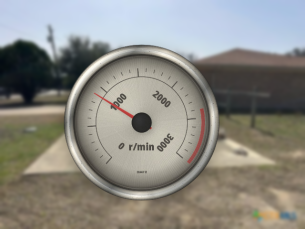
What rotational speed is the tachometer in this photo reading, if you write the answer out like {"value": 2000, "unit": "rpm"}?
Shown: {"value": 900, "unit": "rpm"}
